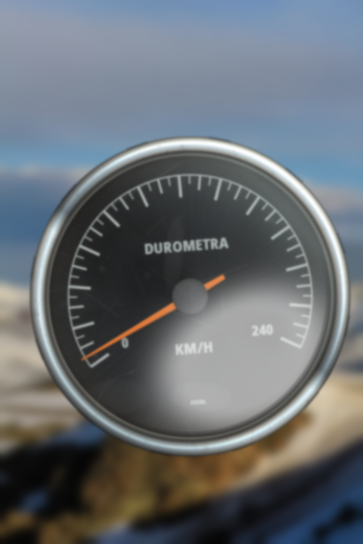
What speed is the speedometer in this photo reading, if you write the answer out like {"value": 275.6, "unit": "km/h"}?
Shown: {"value": 5, "unit": "km/h"}
